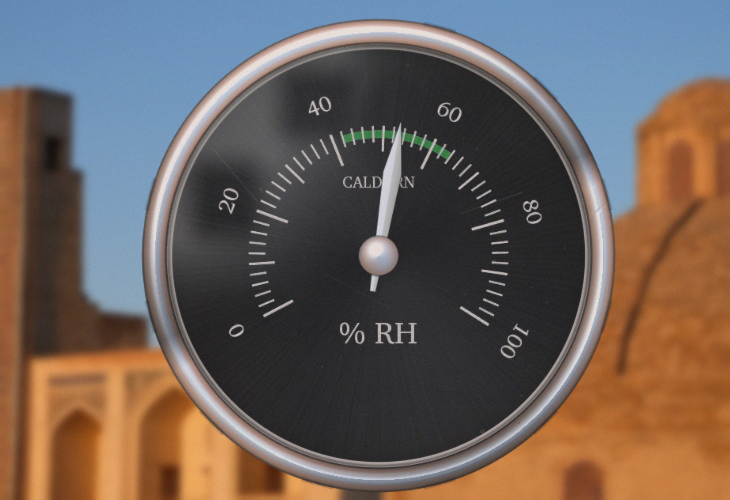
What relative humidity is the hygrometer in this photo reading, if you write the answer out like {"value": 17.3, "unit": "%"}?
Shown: {"value": 53, "unit": "%"}
